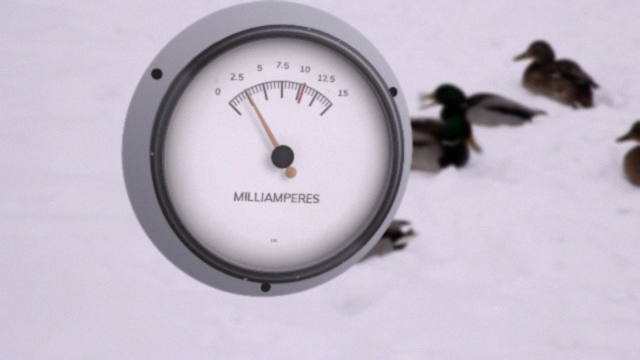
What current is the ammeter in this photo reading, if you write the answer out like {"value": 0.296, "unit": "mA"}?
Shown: {"value": 2.5, "unit": "mA"}
